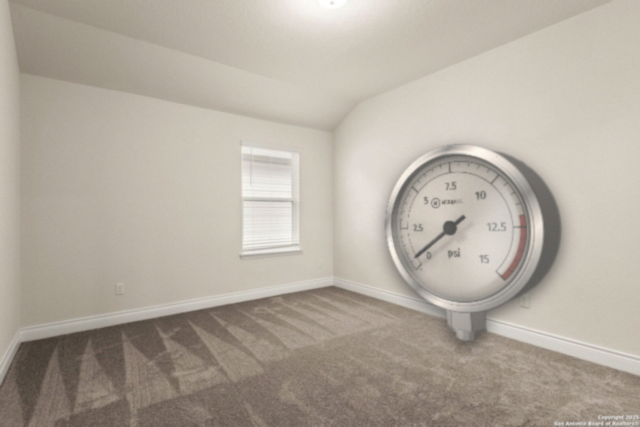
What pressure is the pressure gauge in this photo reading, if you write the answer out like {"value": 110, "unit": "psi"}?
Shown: {"value": 0.5, "unit": "psi"}
